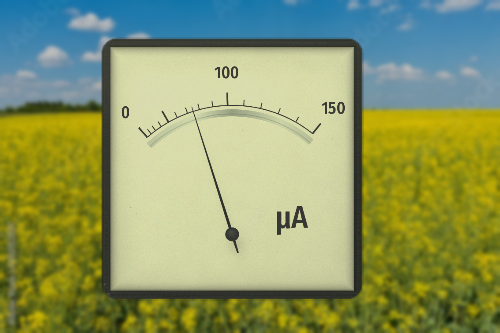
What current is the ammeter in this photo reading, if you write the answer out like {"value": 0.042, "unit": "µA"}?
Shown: {"value": 75, "unit": "µA"}
